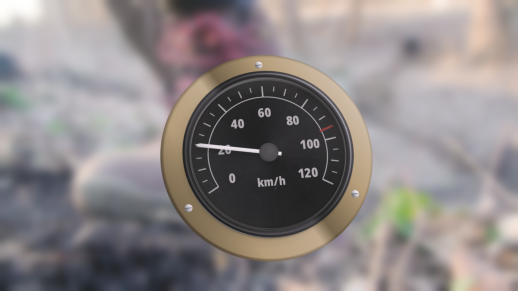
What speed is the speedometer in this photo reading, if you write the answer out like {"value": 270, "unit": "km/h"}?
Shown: {"value": 20, "unit": "km/h"}
